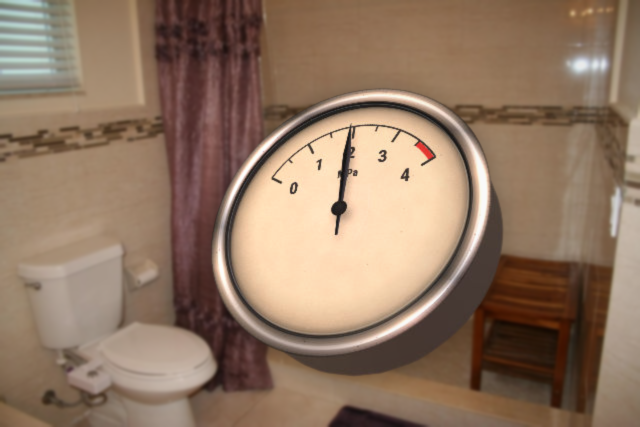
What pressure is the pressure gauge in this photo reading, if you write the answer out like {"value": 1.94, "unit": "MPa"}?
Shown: {"value": 2, "unit": "MPa"}
